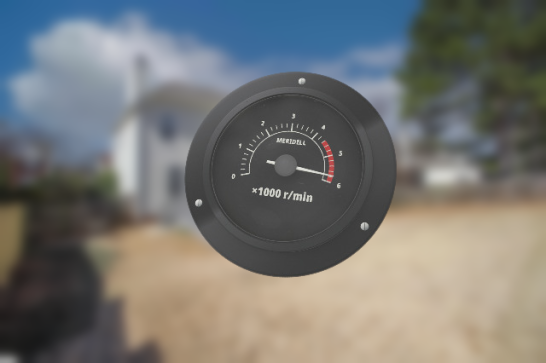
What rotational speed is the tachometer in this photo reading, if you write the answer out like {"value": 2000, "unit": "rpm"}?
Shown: {"value": 5800, "unit": "rpm"}
